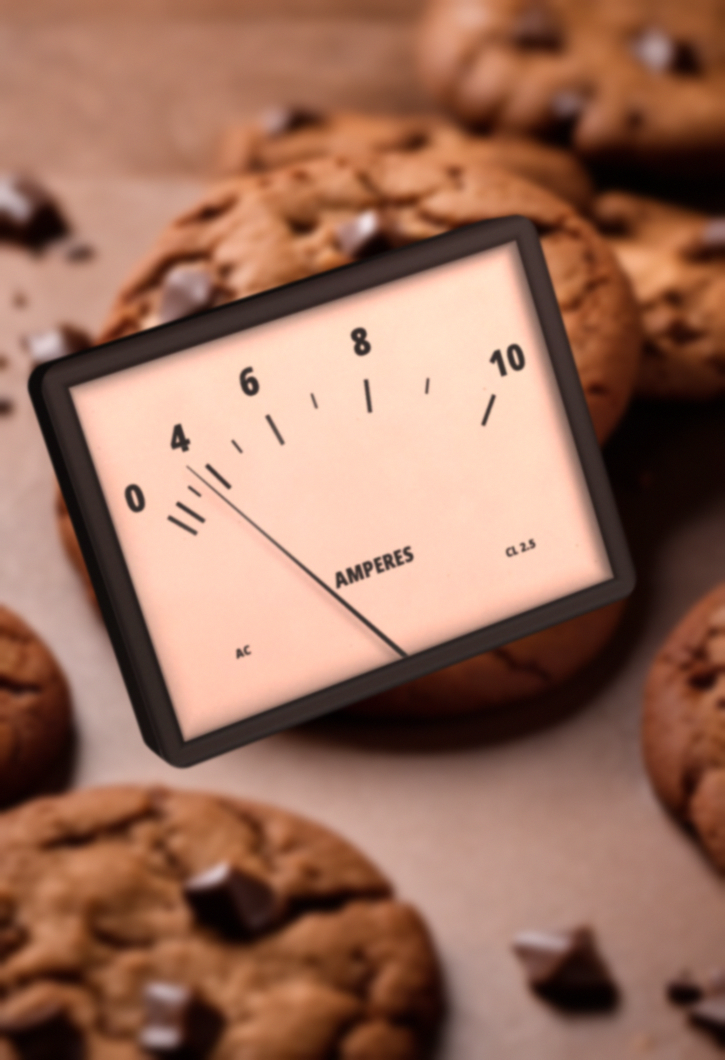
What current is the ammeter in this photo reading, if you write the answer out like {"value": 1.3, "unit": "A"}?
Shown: {"value": 3.5, "unit": "A"}
